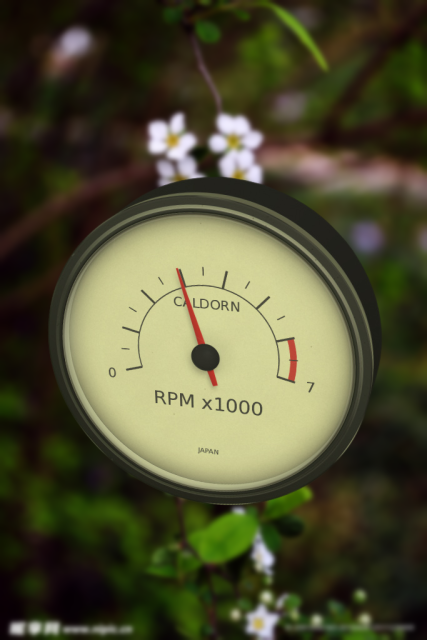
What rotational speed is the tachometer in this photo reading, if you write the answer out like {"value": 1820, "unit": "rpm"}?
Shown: {"value": 3000, "unit": "rpm"}
